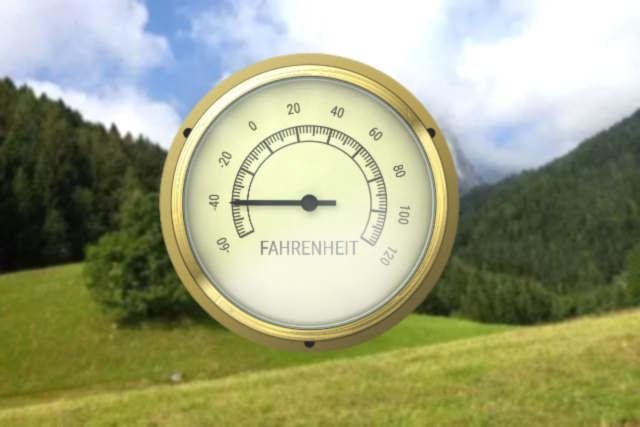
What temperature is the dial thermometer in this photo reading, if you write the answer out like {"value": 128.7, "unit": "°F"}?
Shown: {"value": -40, "unit": "°F"}
